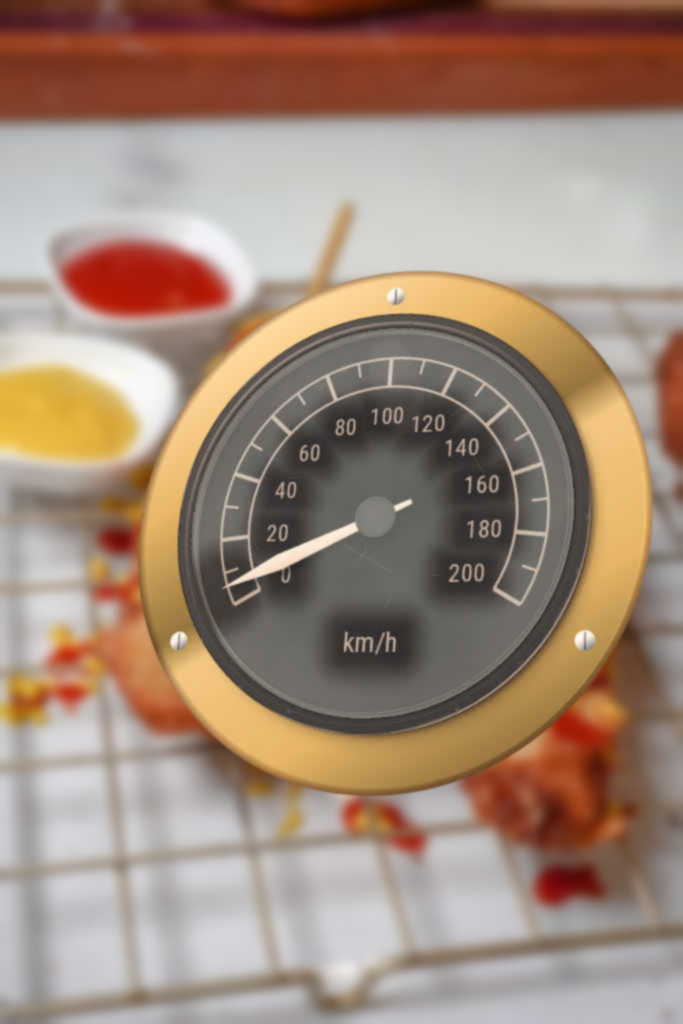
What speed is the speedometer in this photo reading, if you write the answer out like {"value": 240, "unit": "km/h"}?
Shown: {"value": 5, "unit": "km/h"}
